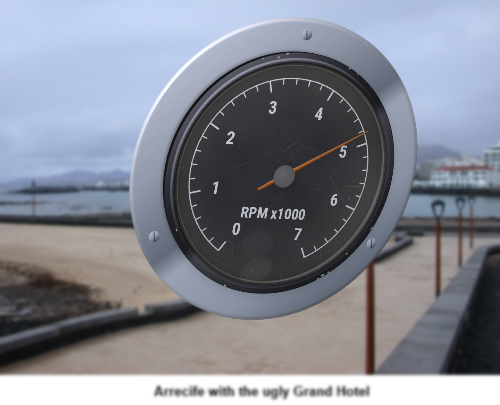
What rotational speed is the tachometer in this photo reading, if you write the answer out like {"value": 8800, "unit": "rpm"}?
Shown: {"value": 4800, "unit": "rpm"}
